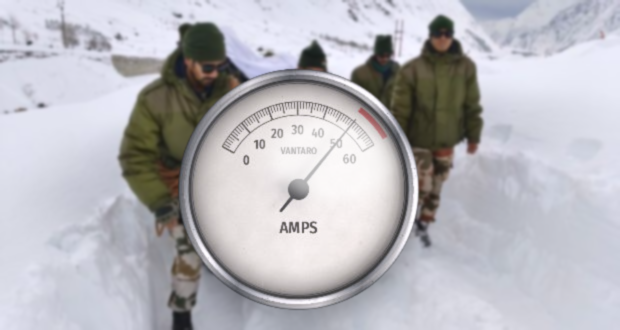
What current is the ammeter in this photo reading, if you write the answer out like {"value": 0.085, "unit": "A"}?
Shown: {"value": 50, "unit": "A"}
